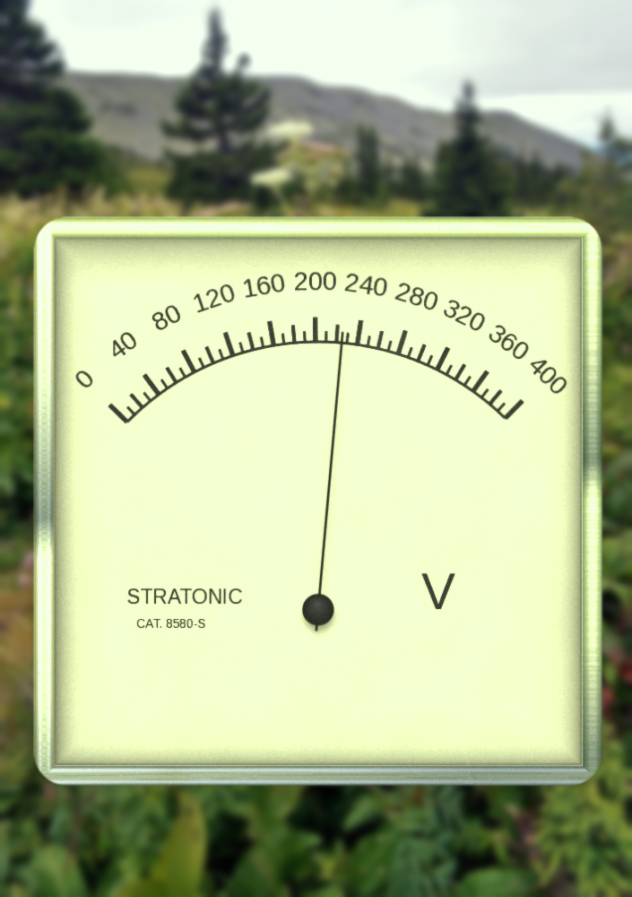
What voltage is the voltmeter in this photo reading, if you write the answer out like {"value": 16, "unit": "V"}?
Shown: {"value": 225, "unit": "V"}
